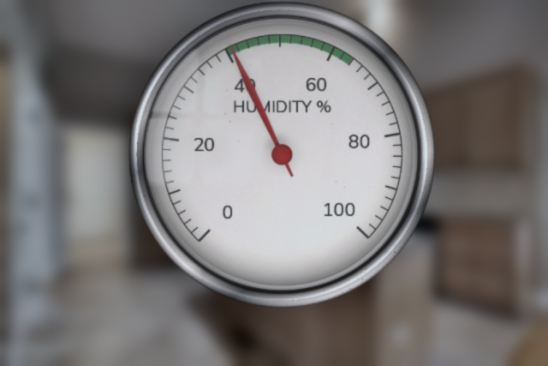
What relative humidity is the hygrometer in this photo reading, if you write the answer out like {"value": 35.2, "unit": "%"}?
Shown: {"value": 41, "unit": "%"}
